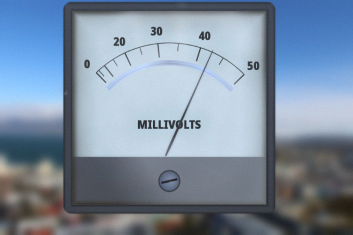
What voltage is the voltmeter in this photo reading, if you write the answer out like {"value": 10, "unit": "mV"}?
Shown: {"value": 42.5, "unit": "mV"}
